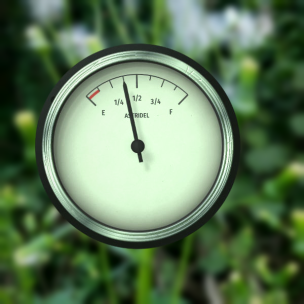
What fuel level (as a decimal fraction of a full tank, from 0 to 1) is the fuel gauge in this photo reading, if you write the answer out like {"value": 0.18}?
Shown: {"value": 0.375}
